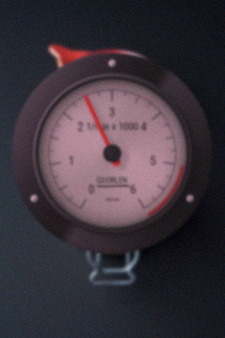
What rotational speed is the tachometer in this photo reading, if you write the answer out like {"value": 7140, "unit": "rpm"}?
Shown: {"value": 2500, "unit": "rpm"}
